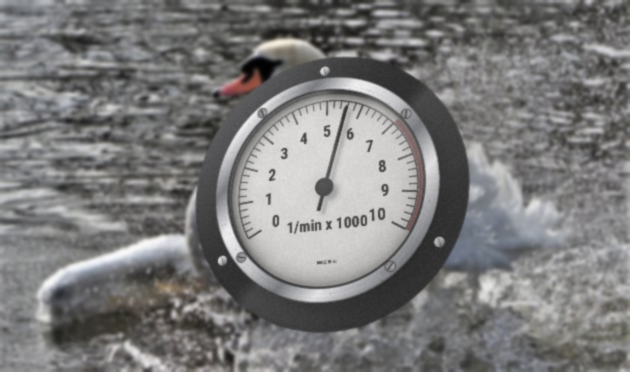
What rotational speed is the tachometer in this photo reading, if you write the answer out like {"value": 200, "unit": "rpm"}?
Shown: {"value": 5600, "unit": "rpm"}
